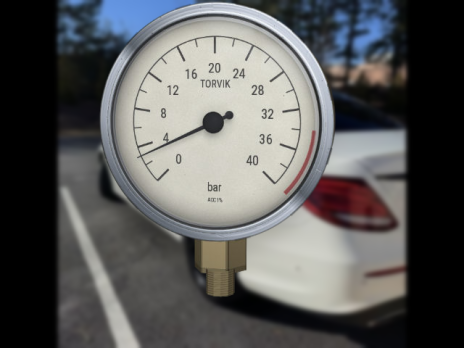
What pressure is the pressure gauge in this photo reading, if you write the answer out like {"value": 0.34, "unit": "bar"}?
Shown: {"value": 3, "unit": "bar"}
